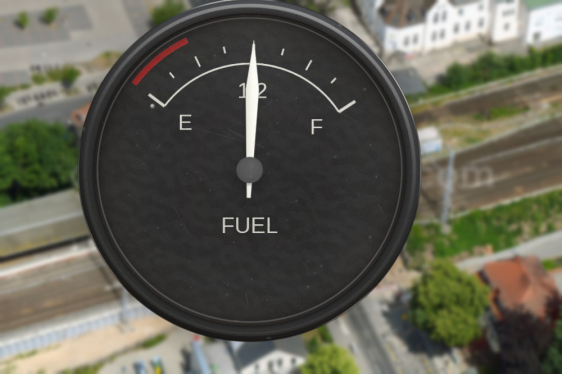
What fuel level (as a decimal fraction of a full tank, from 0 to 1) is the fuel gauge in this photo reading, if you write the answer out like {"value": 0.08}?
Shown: {"value": 0.5}
